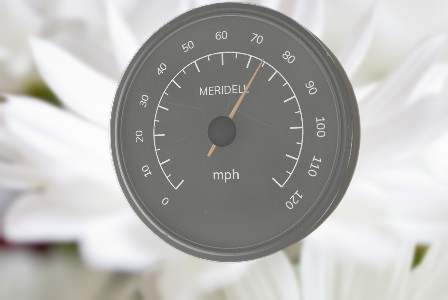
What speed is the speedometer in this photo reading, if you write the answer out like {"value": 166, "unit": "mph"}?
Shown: {"value": 75, "unit": "mph"}
